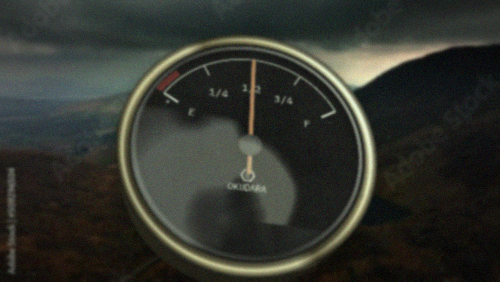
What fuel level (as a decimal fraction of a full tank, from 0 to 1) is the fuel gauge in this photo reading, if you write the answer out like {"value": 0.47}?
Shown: {"value": 0.5}
